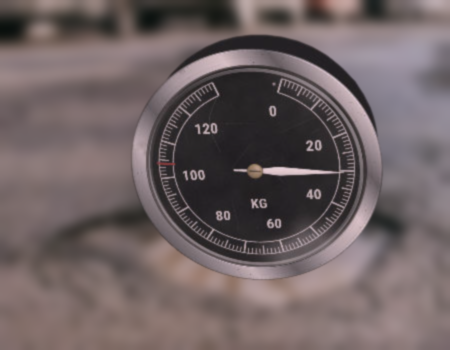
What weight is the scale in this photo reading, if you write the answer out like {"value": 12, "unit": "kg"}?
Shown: {"value": 30, "unit": "kg"}
